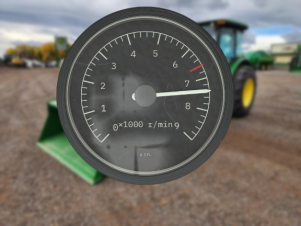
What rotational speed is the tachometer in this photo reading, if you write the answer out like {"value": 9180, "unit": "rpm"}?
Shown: {"value": 7400, "unit": "rpm"}
